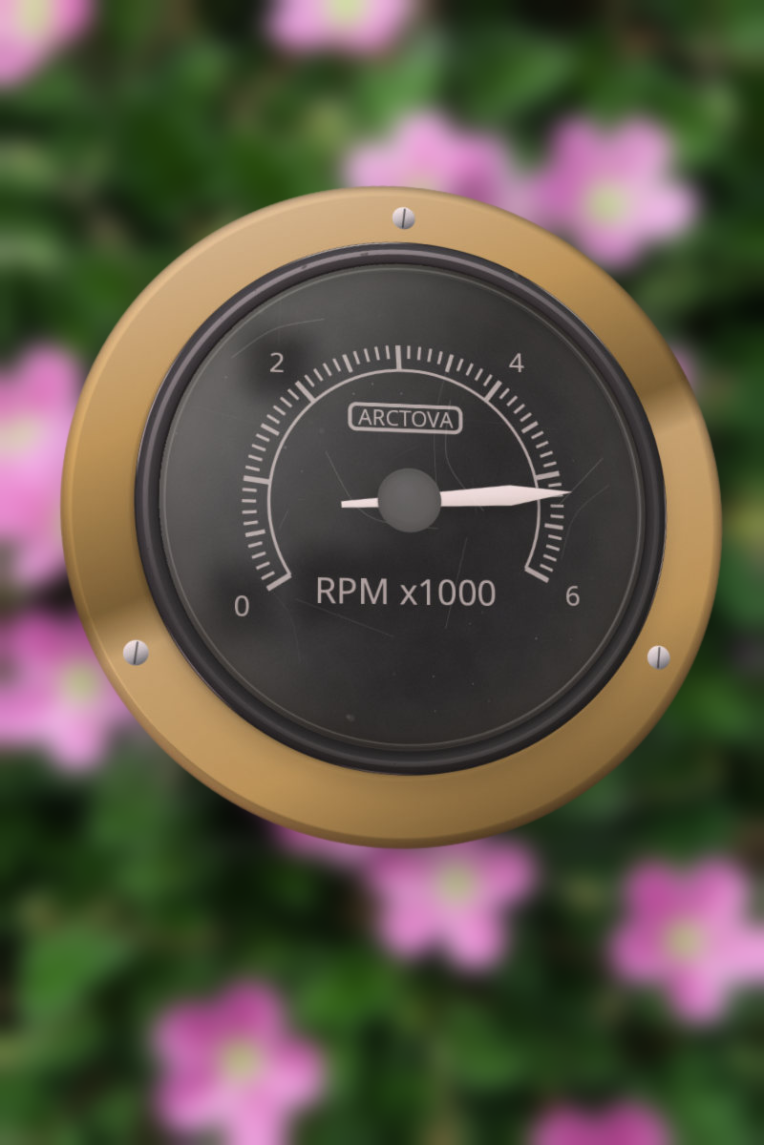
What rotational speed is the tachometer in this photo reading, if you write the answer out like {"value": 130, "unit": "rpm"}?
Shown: {"value": 5200, "unit": "rpm"}
